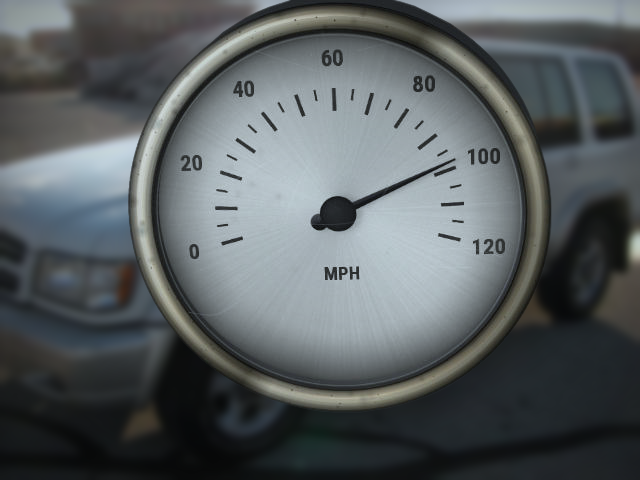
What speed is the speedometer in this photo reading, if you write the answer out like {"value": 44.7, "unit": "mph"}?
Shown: {"value": 97.5, "unit": "mph"}
